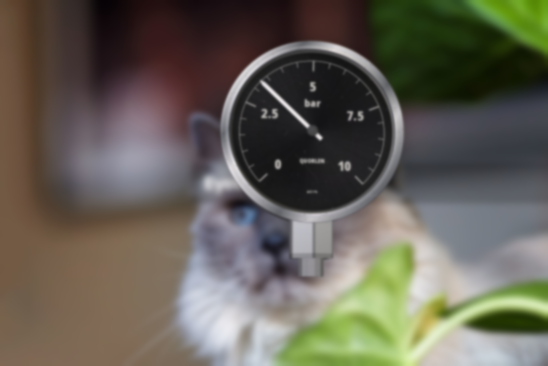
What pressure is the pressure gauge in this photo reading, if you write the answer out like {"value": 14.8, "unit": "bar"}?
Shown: {"value": 3.25, "unit": "bar"}
